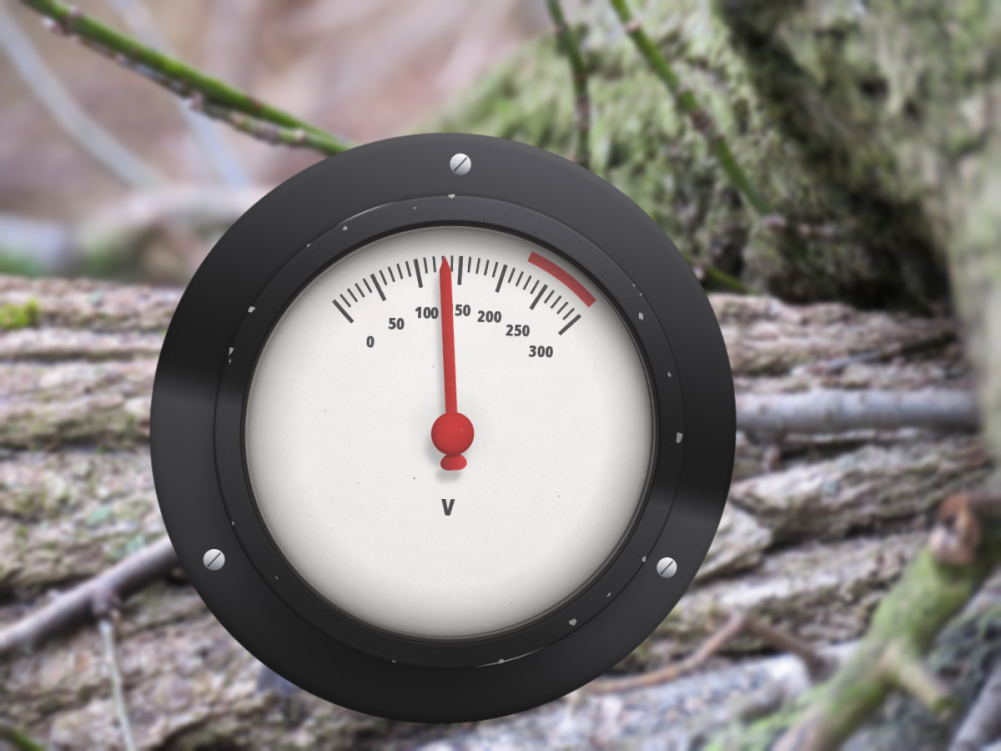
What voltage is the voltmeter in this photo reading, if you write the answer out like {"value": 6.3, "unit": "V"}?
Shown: {"value": 130, "unit": "V"}
